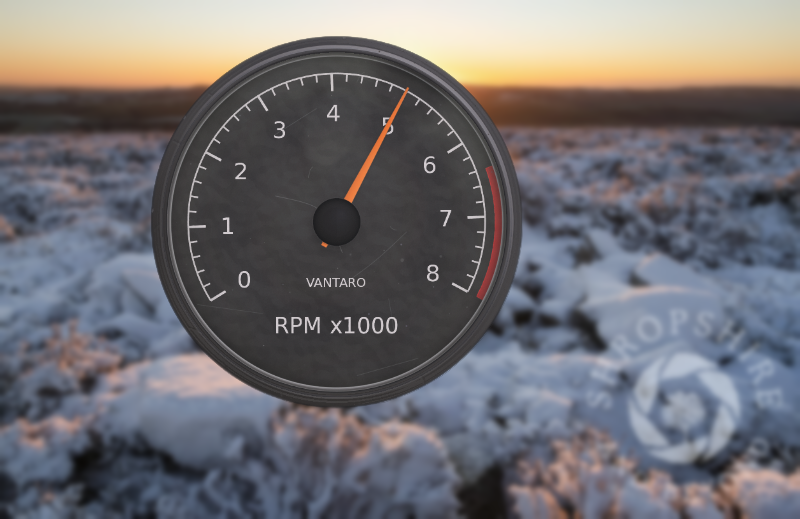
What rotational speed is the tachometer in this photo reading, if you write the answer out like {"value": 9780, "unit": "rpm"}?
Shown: {"value": 5000, "unit": "rpm"}
